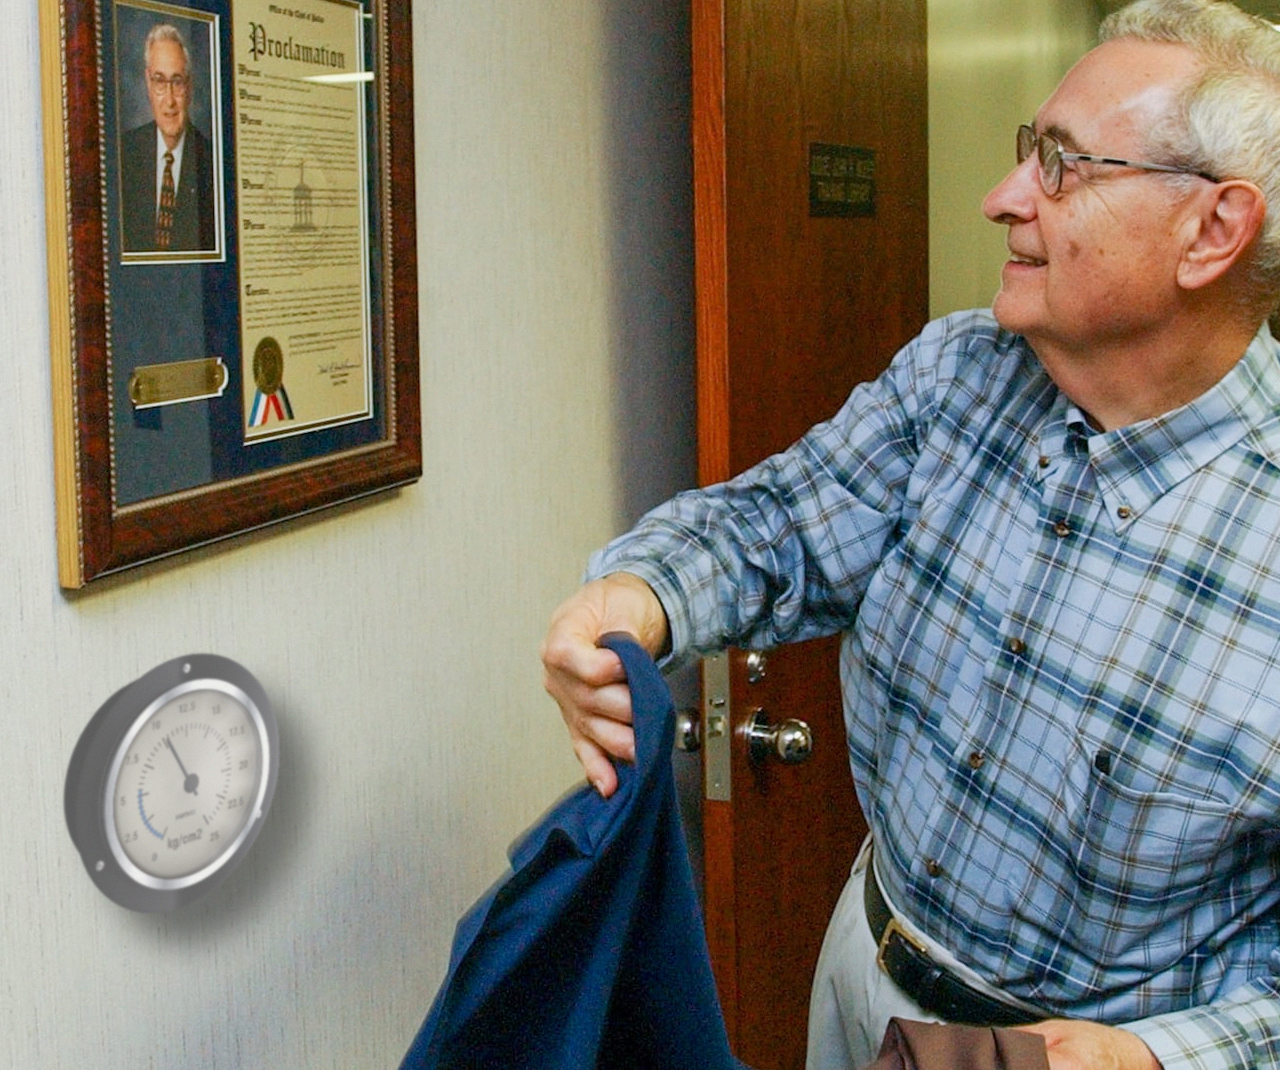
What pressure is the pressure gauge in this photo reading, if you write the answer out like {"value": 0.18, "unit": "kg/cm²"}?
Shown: {"value": 10, "unit": "kg/cm²"}
